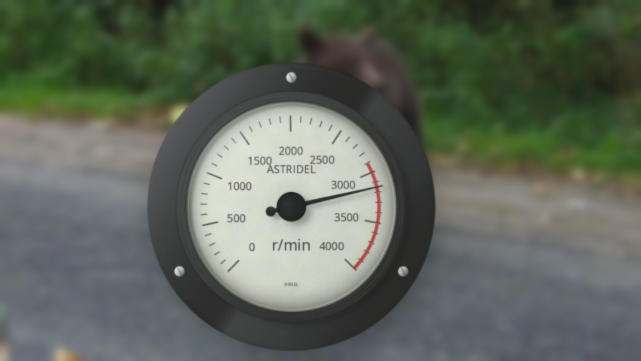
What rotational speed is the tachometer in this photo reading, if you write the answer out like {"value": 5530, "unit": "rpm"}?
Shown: {"value": 3150, "unit": "rpm"}
